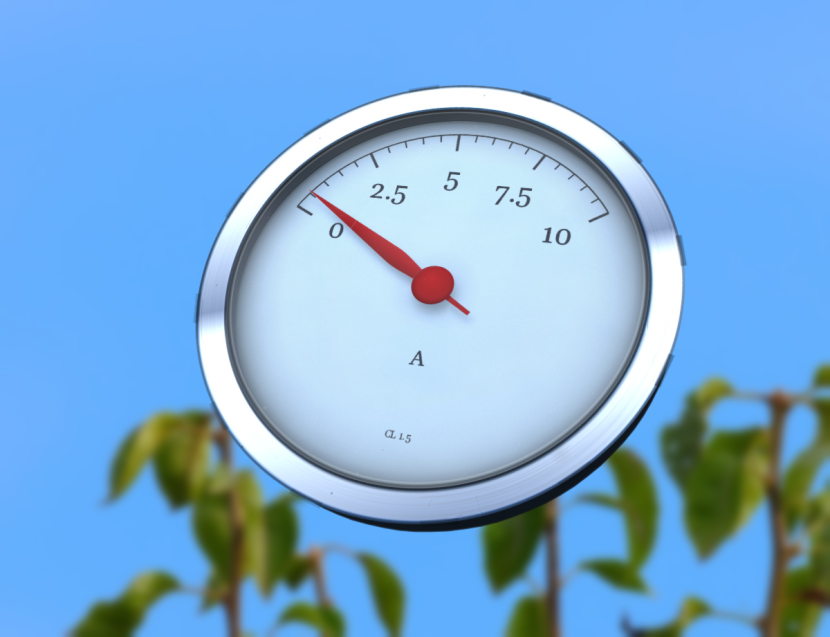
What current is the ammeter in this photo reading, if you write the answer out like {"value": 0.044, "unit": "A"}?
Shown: {"value": 0.5, "unit": "A"}
